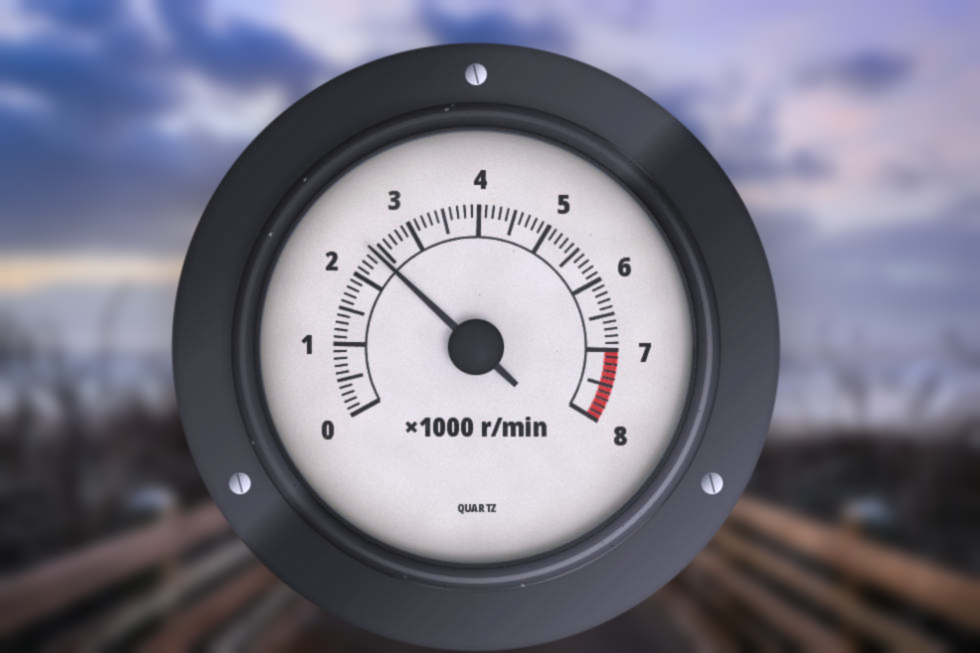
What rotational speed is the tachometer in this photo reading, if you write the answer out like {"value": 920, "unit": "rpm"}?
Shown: {"value": 2400, "unit": "rpm"}
